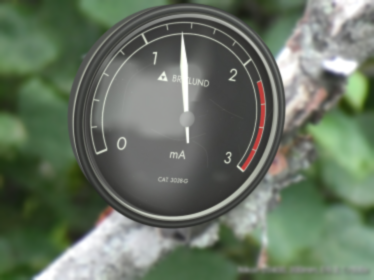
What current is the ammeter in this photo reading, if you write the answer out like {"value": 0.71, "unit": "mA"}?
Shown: {"value": 1.3, "unit": "mA"}
